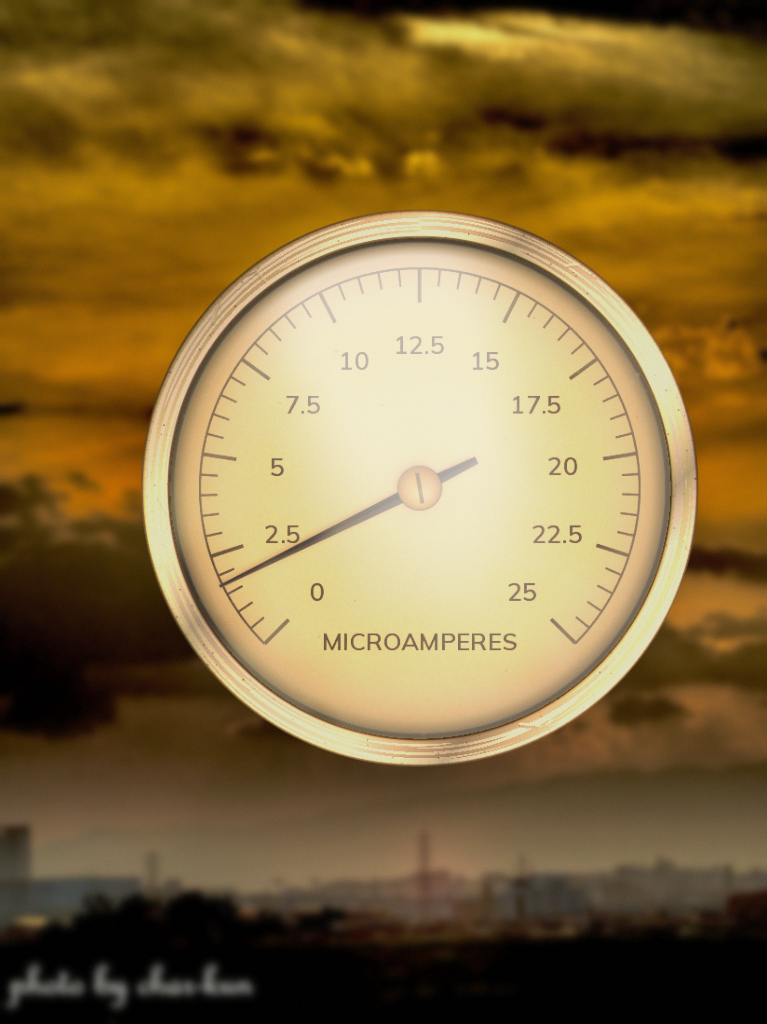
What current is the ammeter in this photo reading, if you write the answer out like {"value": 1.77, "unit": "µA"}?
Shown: {"value": 1.75, "unit": "µA"}
